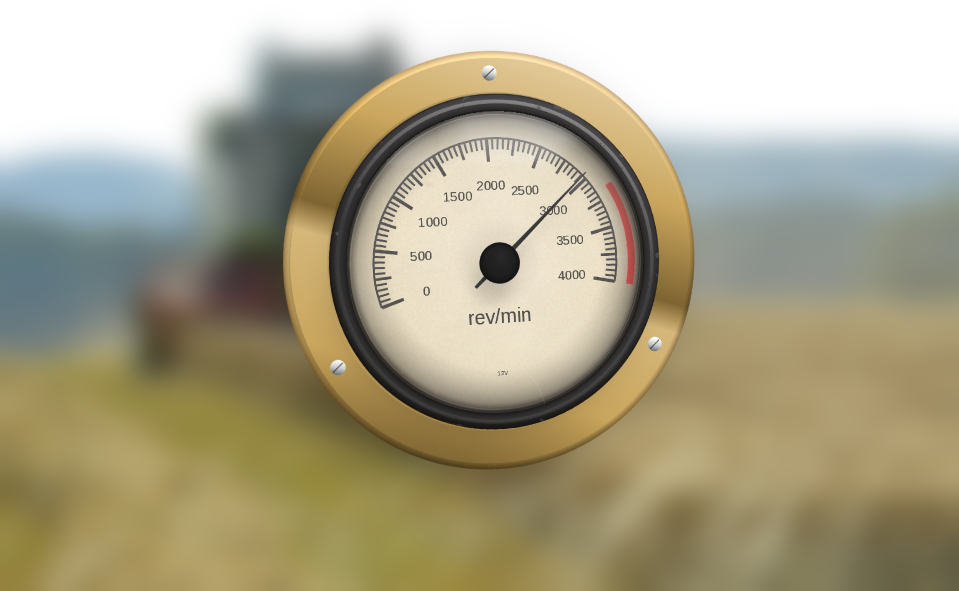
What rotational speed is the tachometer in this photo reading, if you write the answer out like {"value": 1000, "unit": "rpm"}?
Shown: {"value": 2950, "unit": "rpm"}
